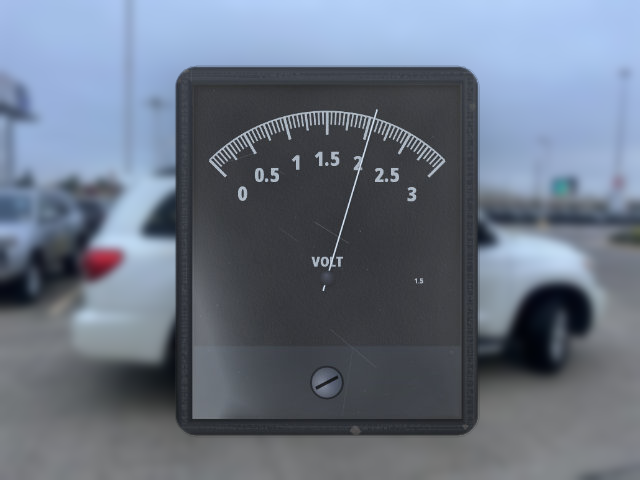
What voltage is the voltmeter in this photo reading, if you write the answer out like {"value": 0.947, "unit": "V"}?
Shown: {"value": 2.05, "unit": "V"}
